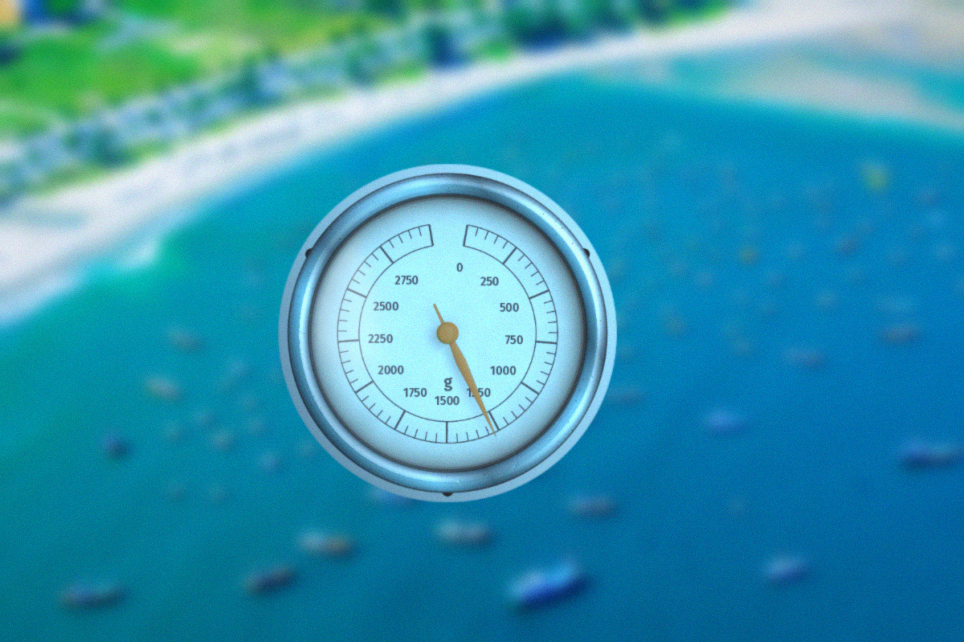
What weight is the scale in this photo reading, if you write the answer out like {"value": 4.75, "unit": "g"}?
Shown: {"value": 1275, "unit": "g"}
